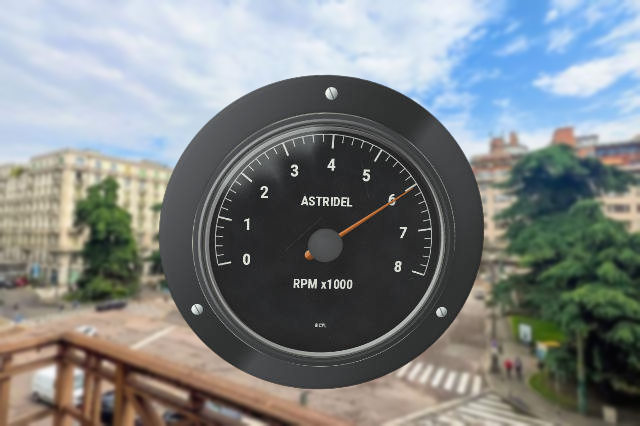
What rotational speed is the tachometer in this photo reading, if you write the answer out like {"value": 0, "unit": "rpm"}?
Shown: {"value": 6000, "unit": "rpm"}
